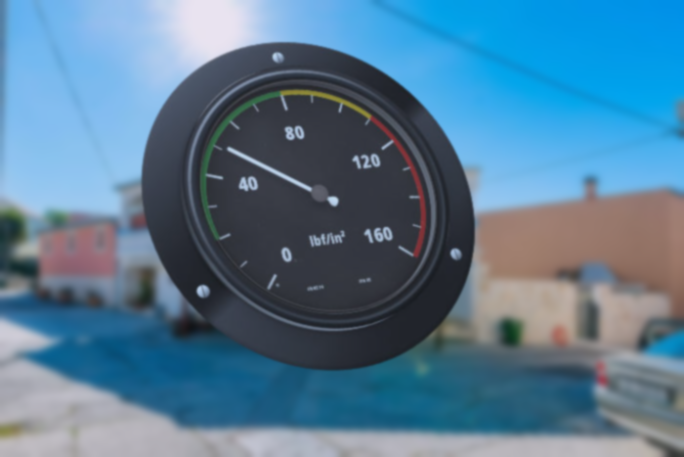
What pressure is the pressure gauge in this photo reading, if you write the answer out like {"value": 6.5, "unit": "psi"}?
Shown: {"value": 50, "unit": "psi"}
